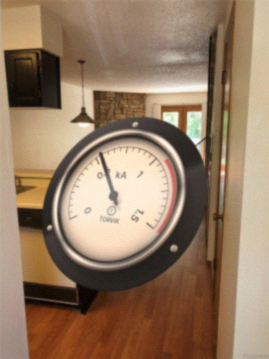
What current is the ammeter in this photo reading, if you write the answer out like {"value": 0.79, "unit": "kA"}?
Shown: {"value": 0.55, "unit": "kA"}
